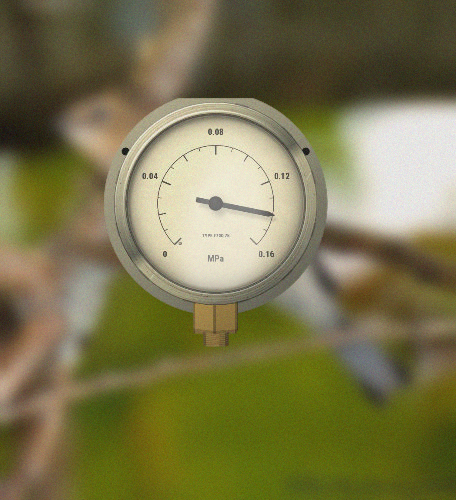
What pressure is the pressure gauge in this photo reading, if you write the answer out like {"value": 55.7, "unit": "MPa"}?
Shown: {"value": 0.14, "unit": "MPa"}
